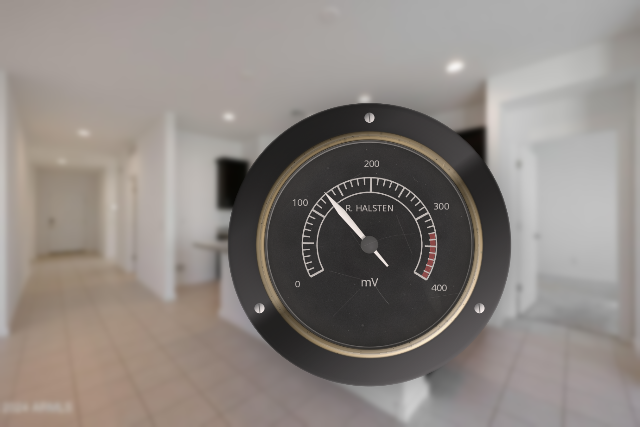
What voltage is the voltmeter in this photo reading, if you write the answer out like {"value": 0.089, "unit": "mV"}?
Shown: {"value": 130, "unit": "mV"}
